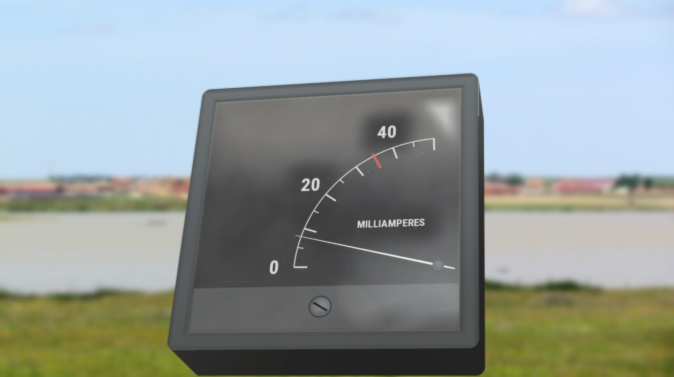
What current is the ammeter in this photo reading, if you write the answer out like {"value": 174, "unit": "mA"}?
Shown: {"value": 7.5, "unit": "mA"}
